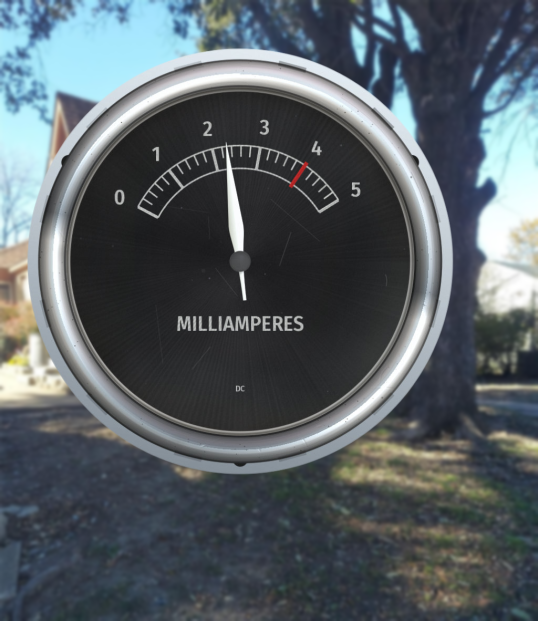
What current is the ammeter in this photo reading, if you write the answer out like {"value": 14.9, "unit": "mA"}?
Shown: {"value": 2.3, "unit": "mA"}
